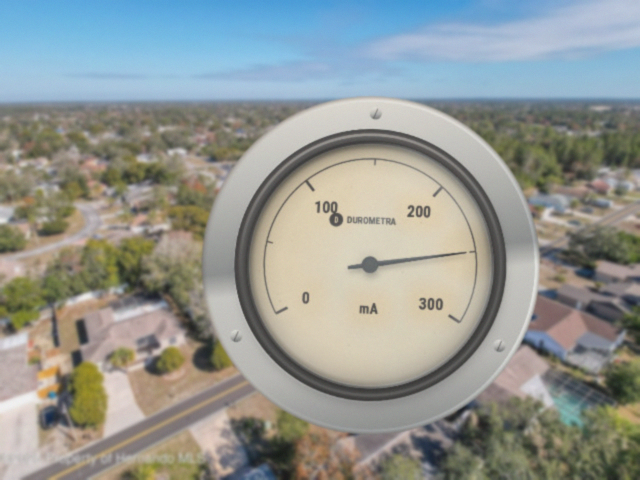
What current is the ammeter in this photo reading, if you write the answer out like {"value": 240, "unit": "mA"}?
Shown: {"value": 250, "unit": "mA"}
